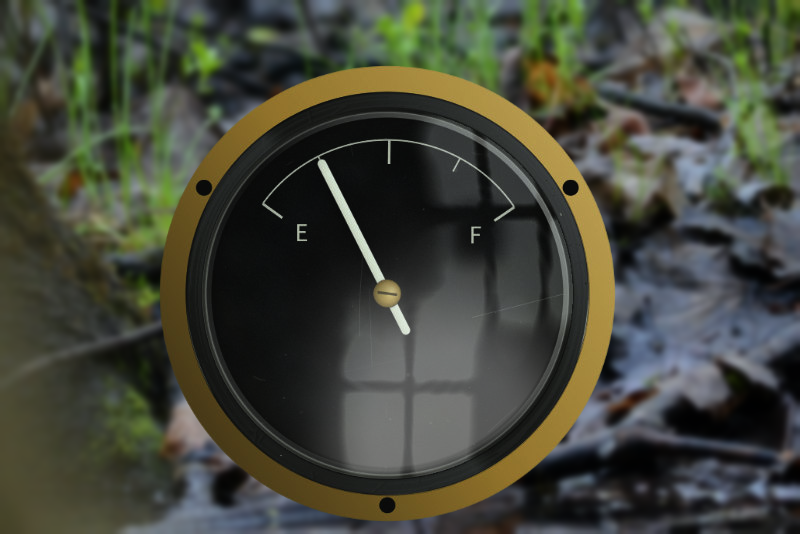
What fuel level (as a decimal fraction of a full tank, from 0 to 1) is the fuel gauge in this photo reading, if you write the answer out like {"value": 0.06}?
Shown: {"value": 0.25}
